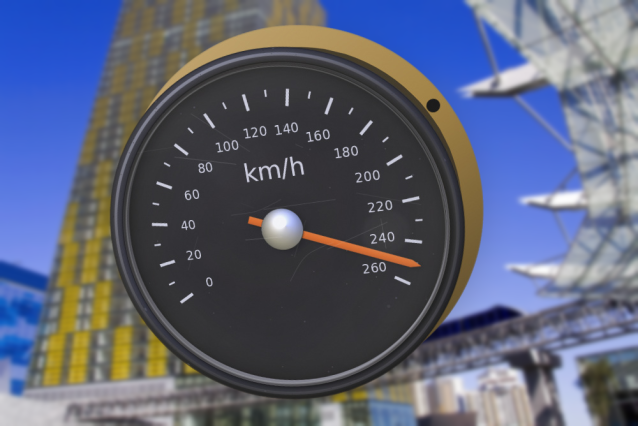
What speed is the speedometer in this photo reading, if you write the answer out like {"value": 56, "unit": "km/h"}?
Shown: {"value": 250, "unit": "km/h"}
